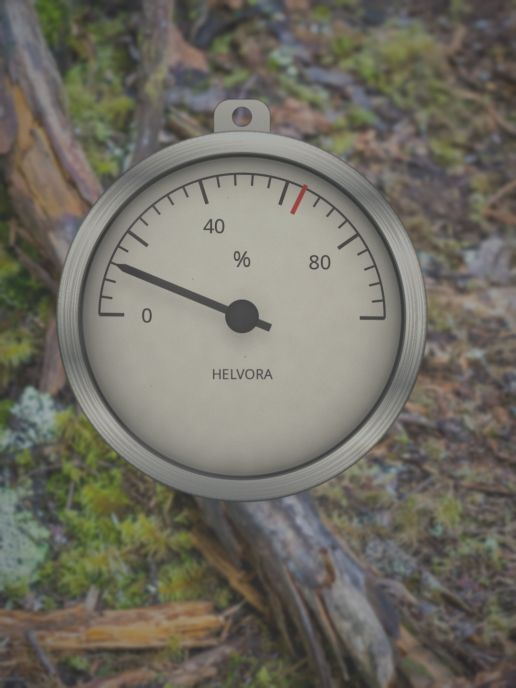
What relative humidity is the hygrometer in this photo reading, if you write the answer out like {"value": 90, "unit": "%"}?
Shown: {"value": 12, "unit": "%"}
